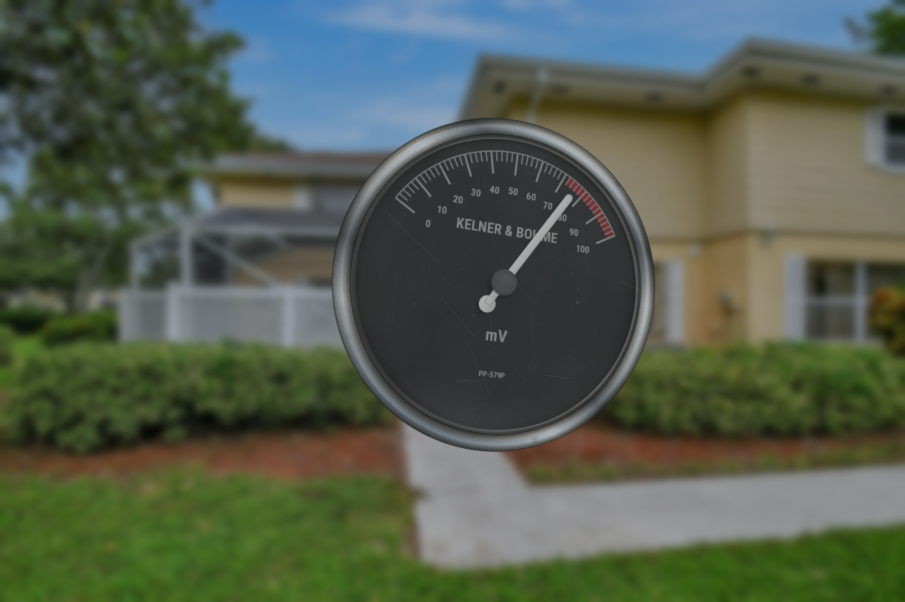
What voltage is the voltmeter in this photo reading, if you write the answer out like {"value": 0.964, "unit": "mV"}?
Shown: {"value": 76, "unit": "mV"}
